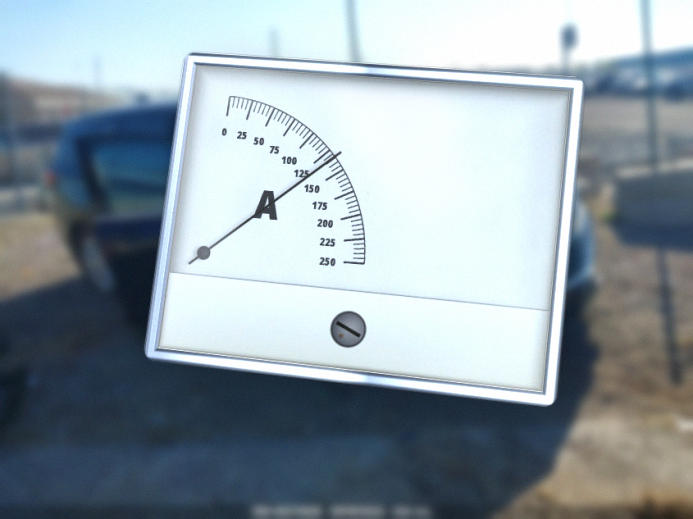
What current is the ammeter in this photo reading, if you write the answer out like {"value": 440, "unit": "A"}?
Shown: {"value": 135, "unit": "A"}
